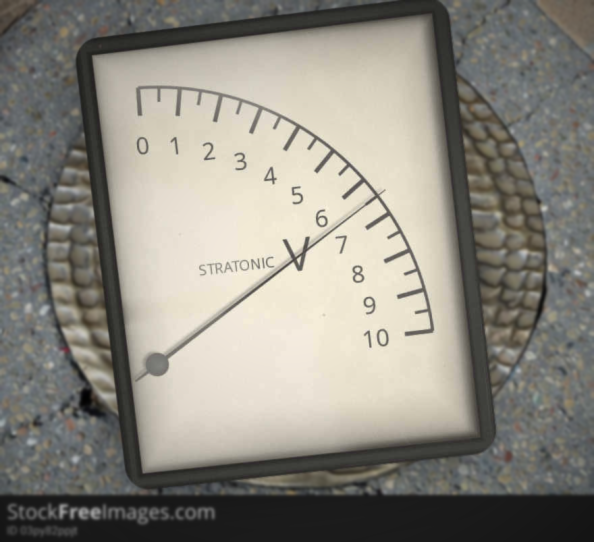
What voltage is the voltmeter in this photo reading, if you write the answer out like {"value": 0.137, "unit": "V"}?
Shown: {"value": 6.5, "unit": "V"}
